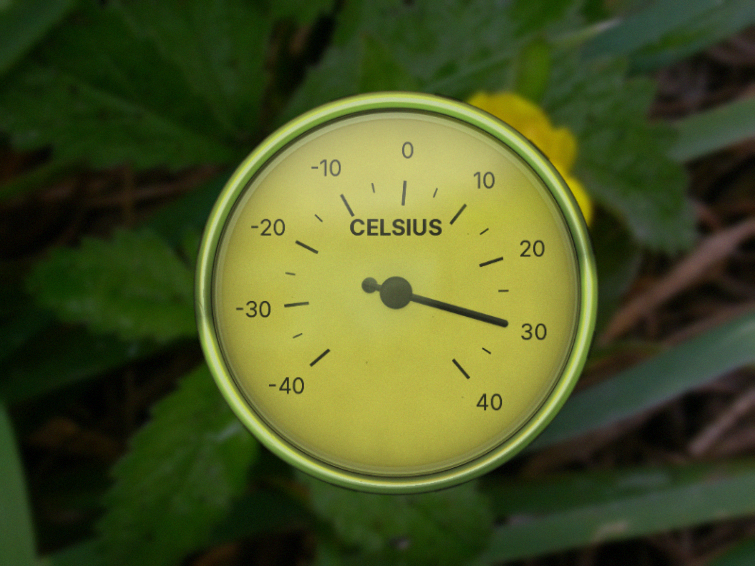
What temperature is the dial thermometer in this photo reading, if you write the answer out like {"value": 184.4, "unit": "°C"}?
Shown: {"value": 30, "unit": "°C"}
